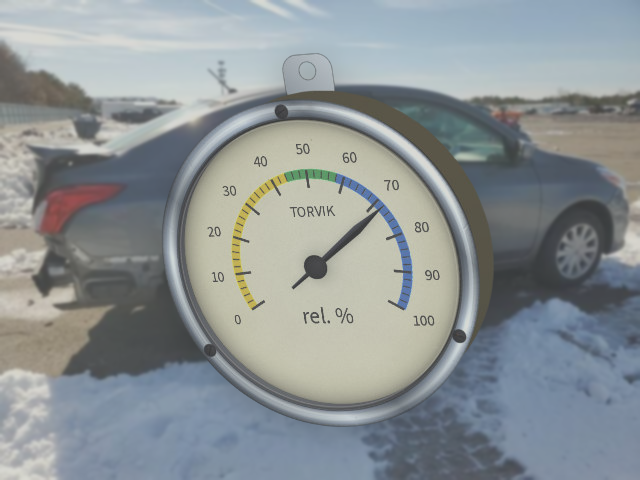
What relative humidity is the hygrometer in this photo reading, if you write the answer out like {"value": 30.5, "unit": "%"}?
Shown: {"value": 72, "unit": "%"}
